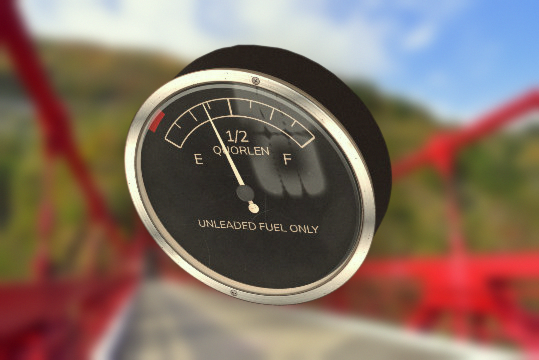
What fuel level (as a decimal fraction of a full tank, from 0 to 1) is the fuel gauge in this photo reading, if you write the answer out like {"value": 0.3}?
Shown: {"value": 0.375}
